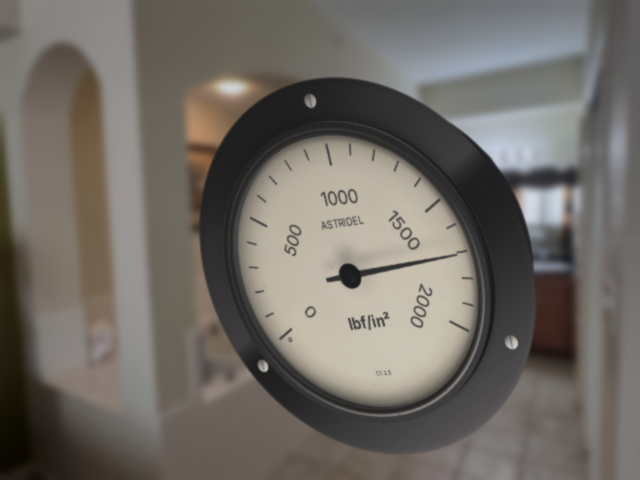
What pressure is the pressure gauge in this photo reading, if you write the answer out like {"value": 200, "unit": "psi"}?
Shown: {"value": 1700, "unit": "psi"}
